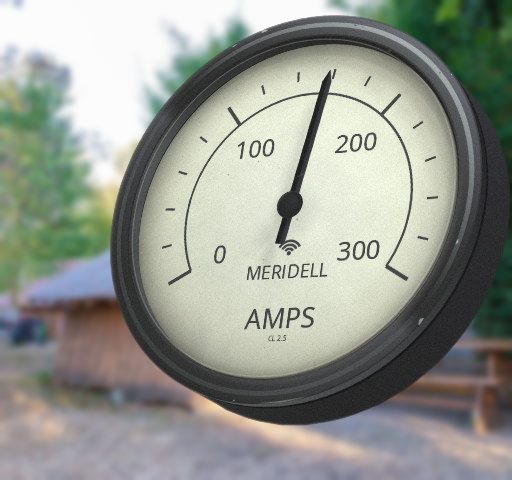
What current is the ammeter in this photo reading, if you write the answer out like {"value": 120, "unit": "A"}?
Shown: {"value": 160, "unit": "A"}
